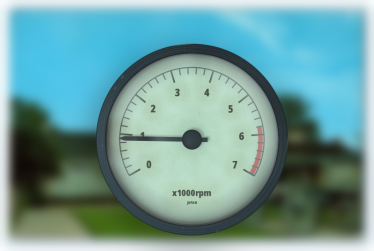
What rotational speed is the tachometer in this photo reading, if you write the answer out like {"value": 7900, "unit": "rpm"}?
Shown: {"value": 900, "unit": "rpm"}
